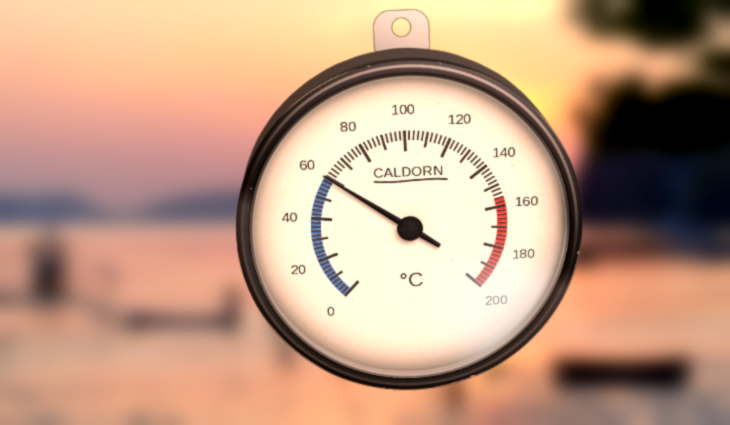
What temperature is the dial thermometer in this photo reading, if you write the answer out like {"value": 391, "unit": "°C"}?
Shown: {"value": 60, "unit": "°C"}
